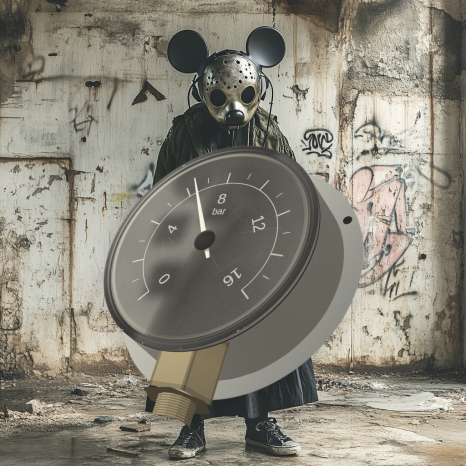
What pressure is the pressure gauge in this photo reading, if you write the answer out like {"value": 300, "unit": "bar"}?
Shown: {"value": 6.5, "unit": "bar"}
